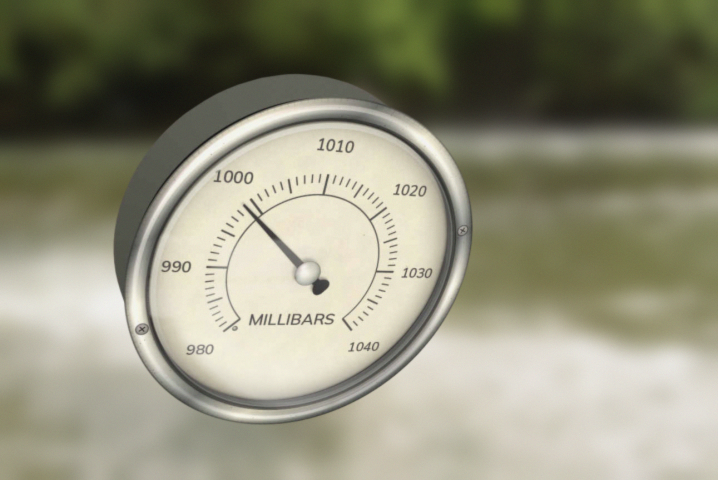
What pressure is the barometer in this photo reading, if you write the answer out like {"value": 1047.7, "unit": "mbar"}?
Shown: {"value": 999, "unit": "mbar"}
